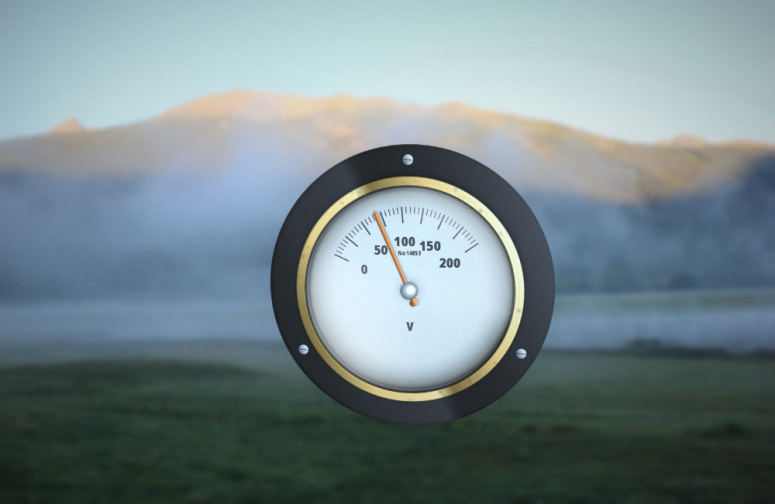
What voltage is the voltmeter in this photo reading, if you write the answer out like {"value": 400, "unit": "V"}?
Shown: {"value": 70, "unit": "V"}
